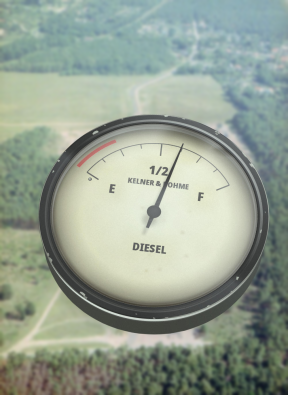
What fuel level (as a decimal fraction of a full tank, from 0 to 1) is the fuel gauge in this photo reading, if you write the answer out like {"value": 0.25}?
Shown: {"value": 0.625}
